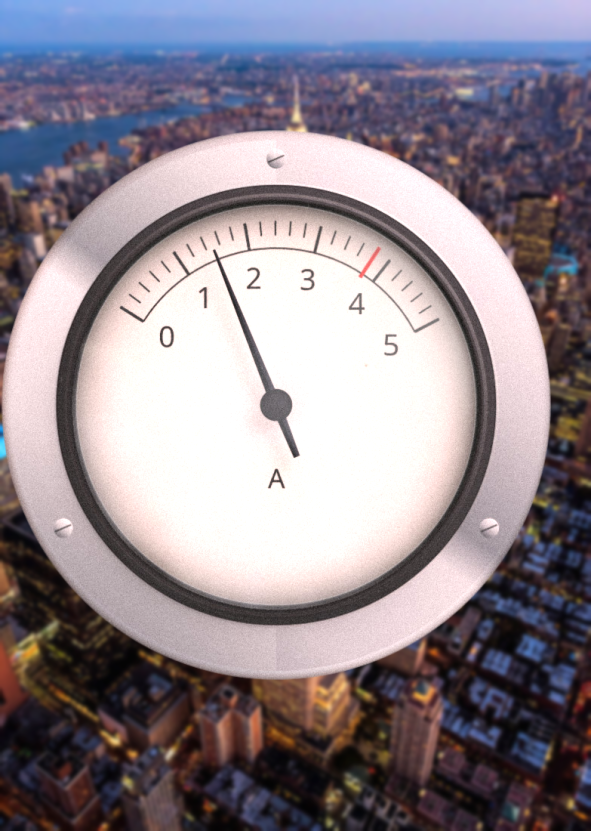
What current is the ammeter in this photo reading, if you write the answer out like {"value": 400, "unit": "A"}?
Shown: {"value": 1.5, "unit": "A"}
